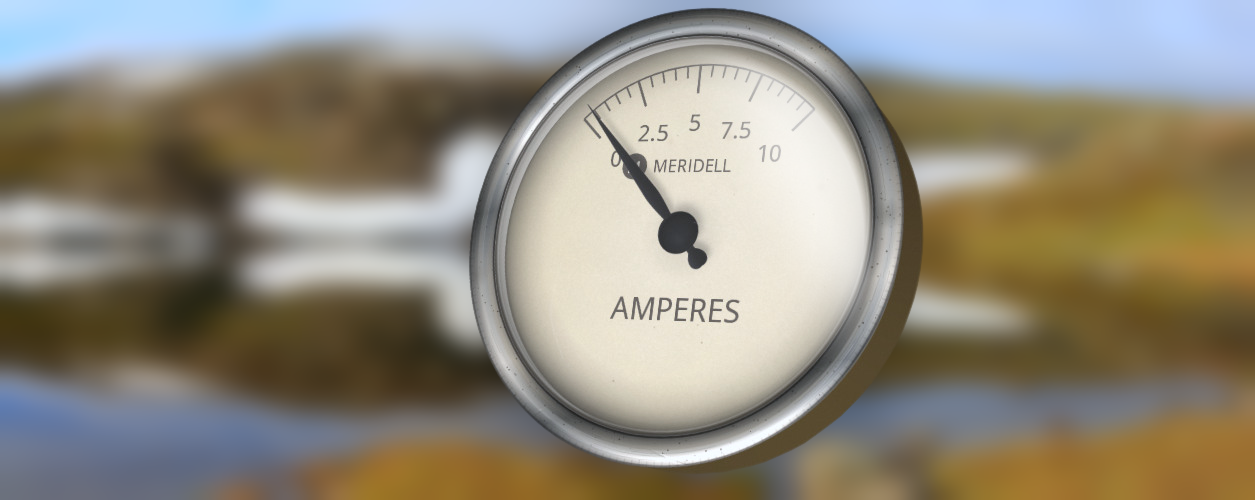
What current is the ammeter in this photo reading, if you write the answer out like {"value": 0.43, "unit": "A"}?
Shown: {"value": 0.5, "unit": "A"}
